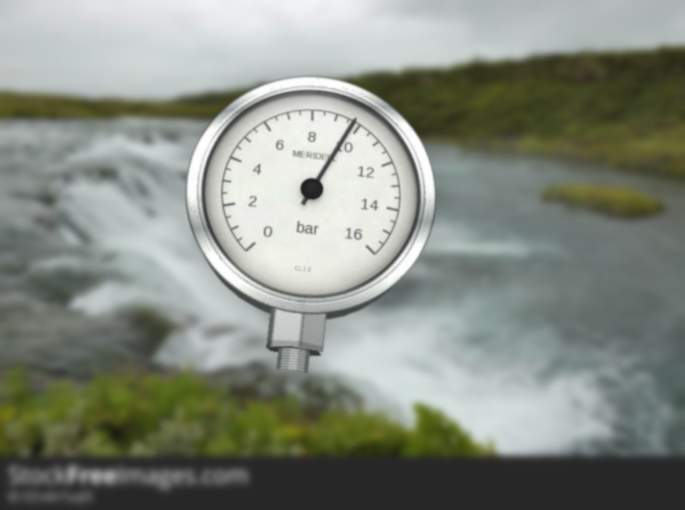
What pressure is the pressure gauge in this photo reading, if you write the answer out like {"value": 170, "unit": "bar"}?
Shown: {"value": 9.75, "unit": "bar"}
